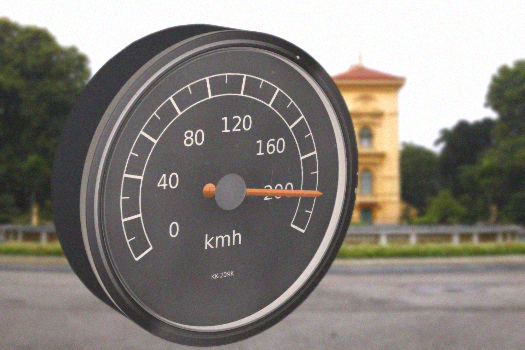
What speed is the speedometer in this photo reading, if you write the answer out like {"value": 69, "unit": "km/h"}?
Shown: {"value": 200, "unit": "km/h"}
